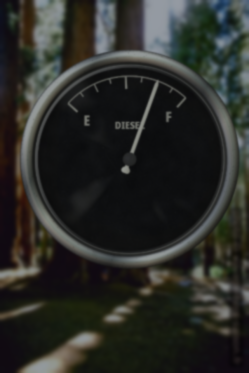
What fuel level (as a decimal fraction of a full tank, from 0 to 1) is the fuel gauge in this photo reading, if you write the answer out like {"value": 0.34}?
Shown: {"value": 0.75}
